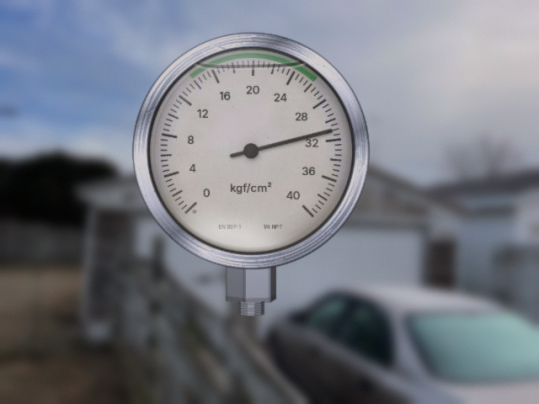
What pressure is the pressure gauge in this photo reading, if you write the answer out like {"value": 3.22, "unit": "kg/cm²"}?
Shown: {"value": 31, "unit": "kg/cm²"}
